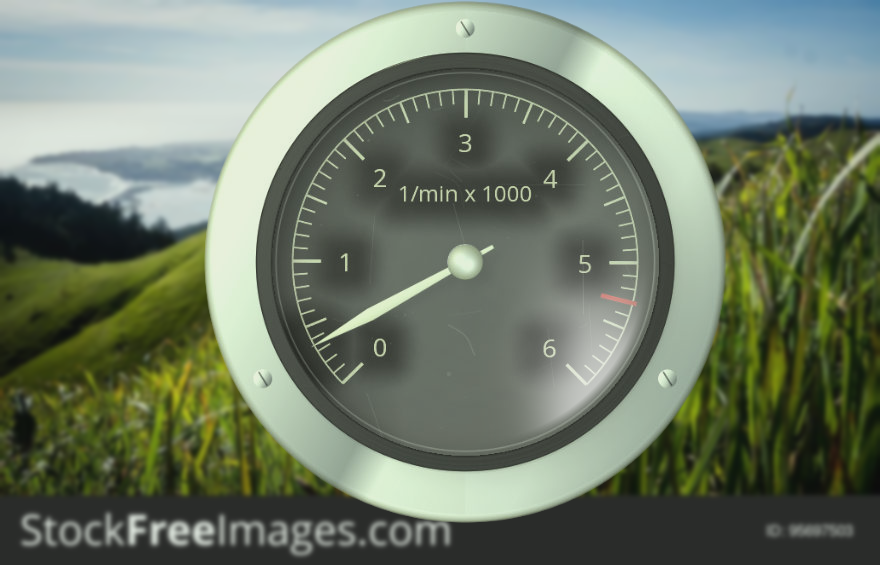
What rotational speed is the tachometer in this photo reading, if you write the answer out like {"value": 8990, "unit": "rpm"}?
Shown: {"value": 350, "unit": "rpm"}
